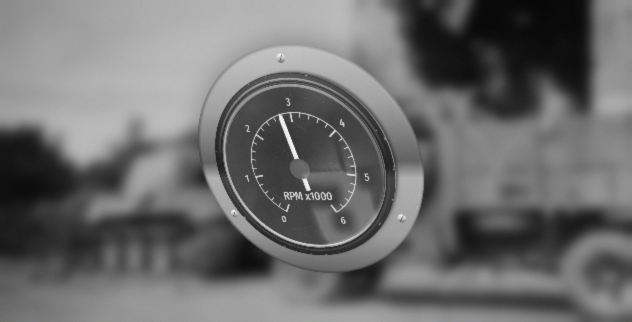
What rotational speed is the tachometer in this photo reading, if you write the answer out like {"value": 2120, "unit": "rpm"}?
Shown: {"value": 2800, "unit": "rpm"}
